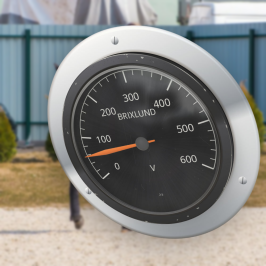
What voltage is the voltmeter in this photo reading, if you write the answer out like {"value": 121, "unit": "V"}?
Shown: {"value": 60, "unit": "V"}
